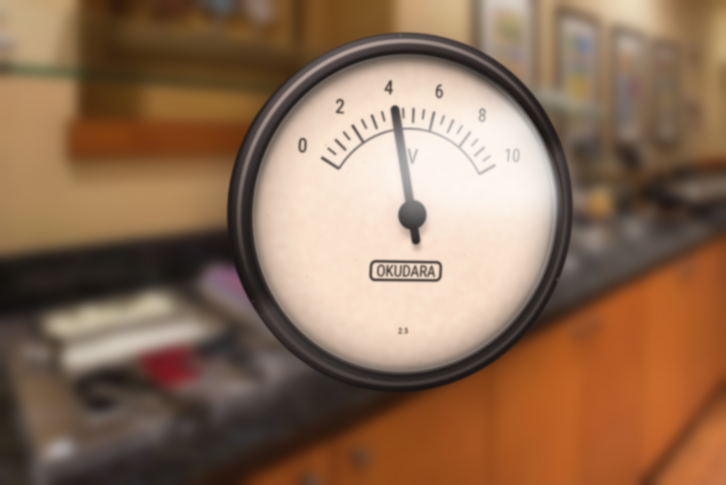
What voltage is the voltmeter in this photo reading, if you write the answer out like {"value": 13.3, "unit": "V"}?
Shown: {"value": 4, "unit": "V"}
